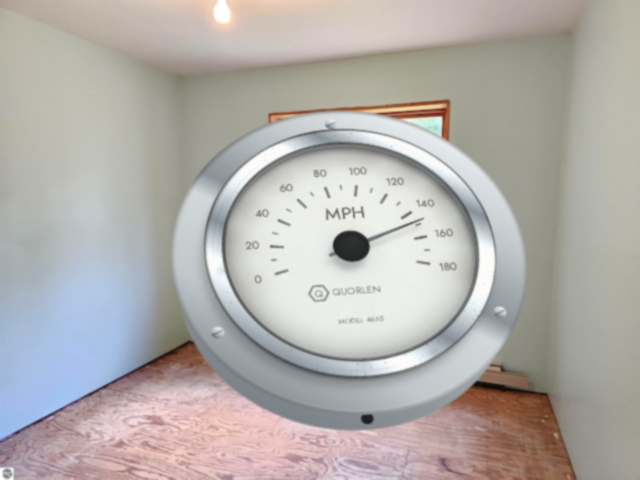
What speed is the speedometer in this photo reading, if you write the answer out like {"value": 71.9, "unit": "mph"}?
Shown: {"value": 150, "unit": "mph"}
